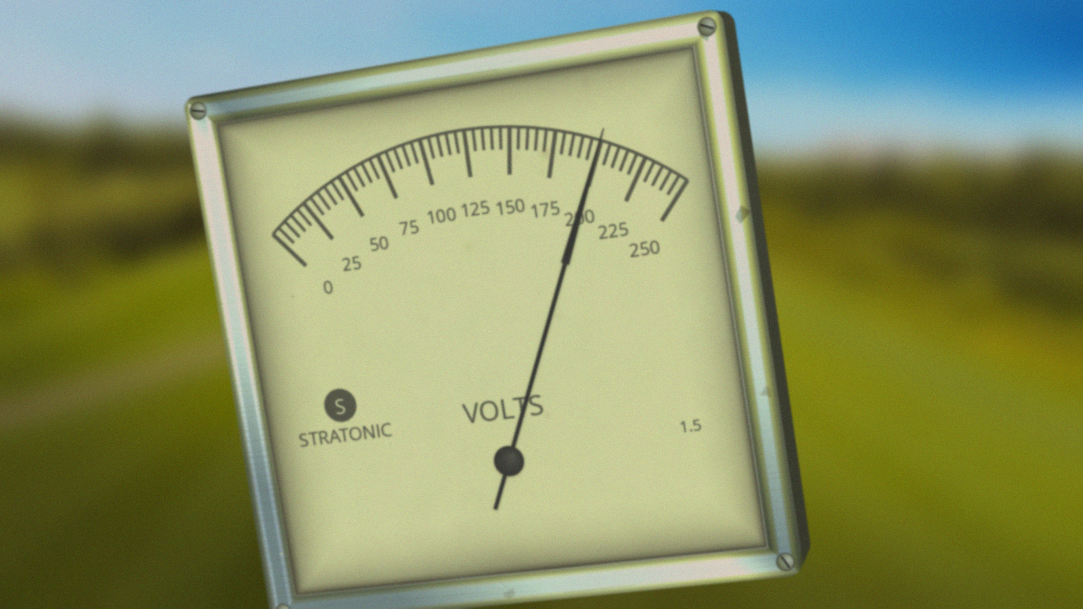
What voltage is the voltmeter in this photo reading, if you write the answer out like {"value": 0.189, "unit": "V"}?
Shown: {"value": 200, "unit": "V"}
